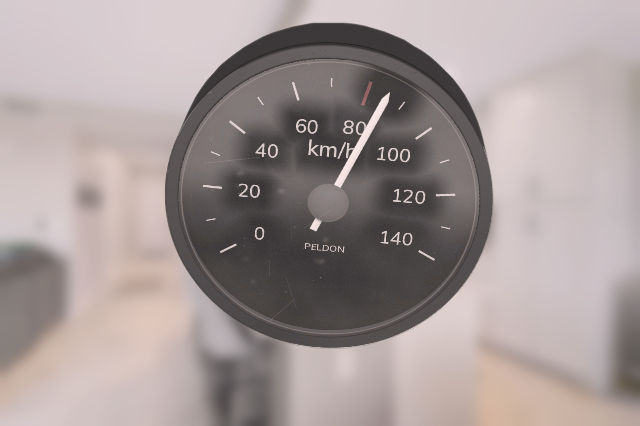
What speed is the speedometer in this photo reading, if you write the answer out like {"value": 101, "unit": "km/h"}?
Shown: {"value": 85, "unit": "km/h"}
